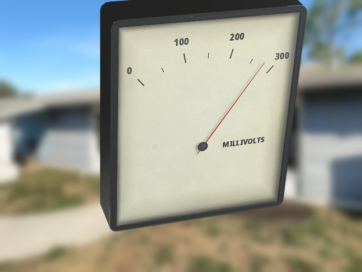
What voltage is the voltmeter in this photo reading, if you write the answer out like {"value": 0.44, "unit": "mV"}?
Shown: {"value": 275, "unit": "mV"}
